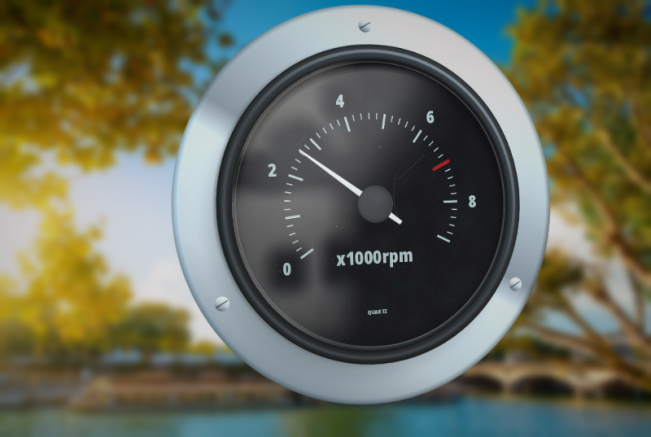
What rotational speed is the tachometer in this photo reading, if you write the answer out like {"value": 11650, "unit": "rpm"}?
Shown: {"value": 2600, "unit": "rpm"}
